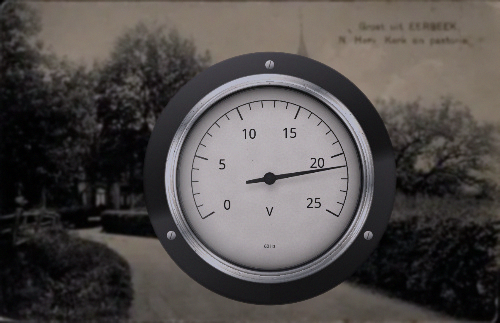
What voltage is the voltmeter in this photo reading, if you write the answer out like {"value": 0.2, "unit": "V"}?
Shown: {"value": 21, "unit": "V"}
